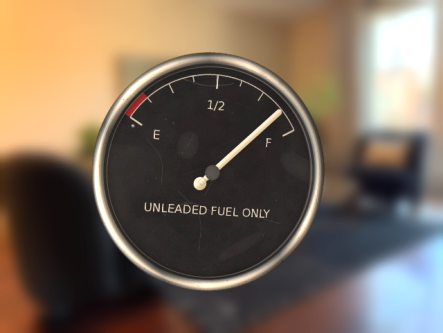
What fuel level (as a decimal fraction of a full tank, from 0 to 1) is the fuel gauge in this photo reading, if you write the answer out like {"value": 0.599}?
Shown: {"value": 0.875}
